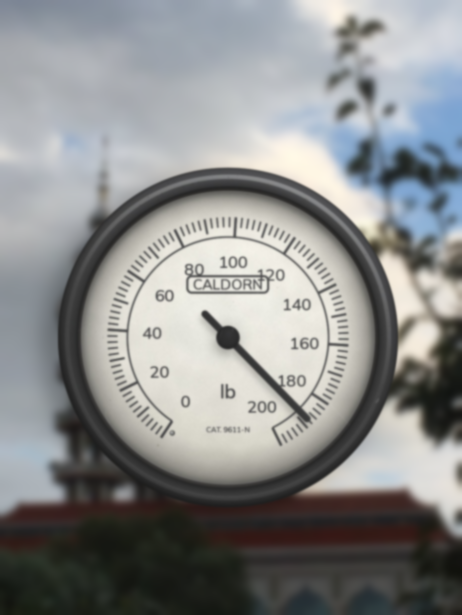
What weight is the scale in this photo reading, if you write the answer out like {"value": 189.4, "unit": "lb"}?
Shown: {"value": 188, "unit": "lb"}
